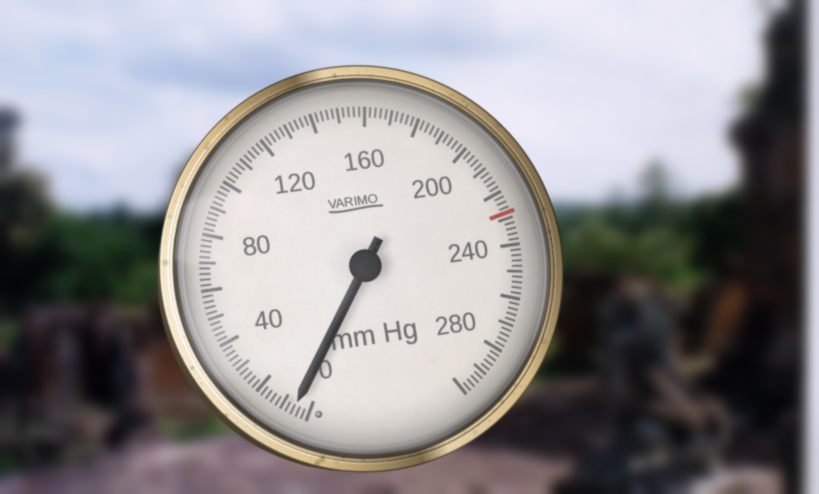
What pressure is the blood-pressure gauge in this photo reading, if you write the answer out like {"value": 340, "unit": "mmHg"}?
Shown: {"value": 6, "unit": "mmHg"}
